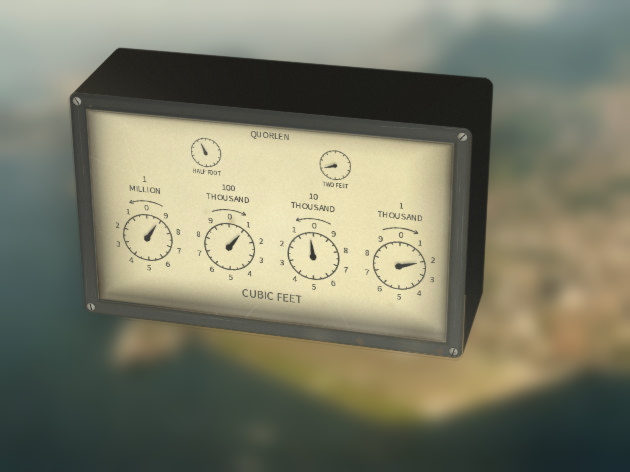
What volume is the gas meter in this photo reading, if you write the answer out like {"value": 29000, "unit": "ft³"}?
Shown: {"value": 910200, "unit": "ft³"}
